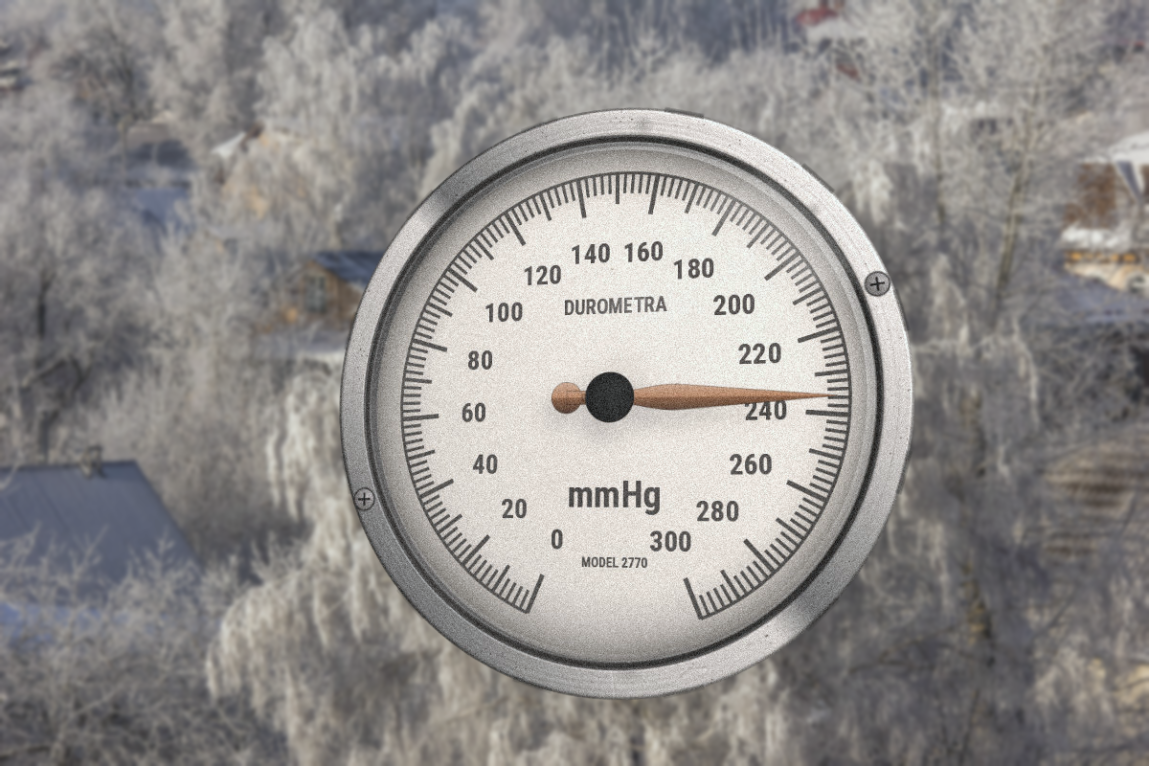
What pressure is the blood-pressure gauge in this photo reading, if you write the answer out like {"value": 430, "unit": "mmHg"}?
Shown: {"value": 236, "unit": "mmHg"}
